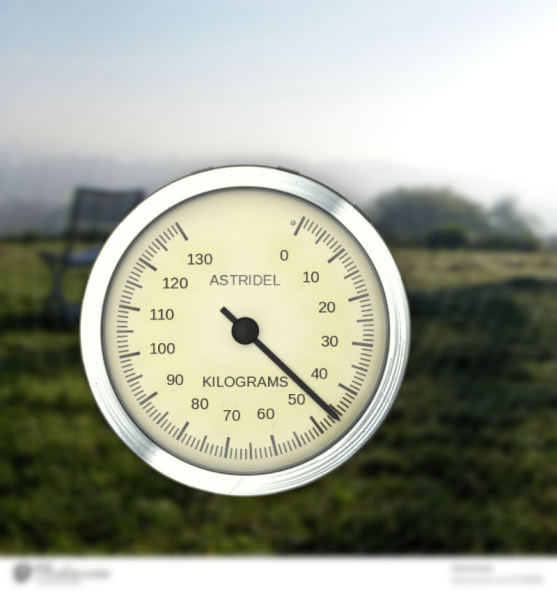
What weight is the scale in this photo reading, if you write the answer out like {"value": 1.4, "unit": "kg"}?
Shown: {"value": 46, "unit": "kg"}
